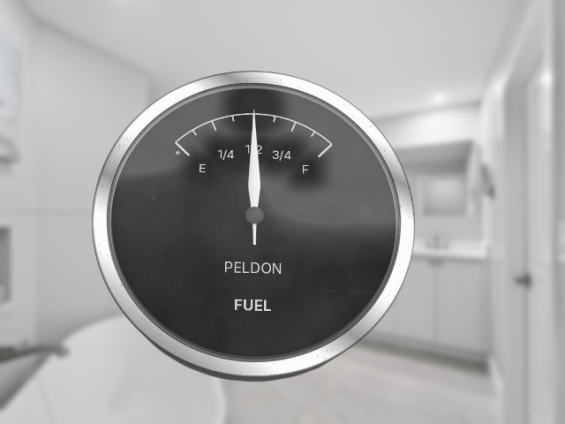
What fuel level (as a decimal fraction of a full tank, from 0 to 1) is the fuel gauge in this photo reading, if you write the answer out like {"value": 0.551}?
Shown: {"value": 0.5}
